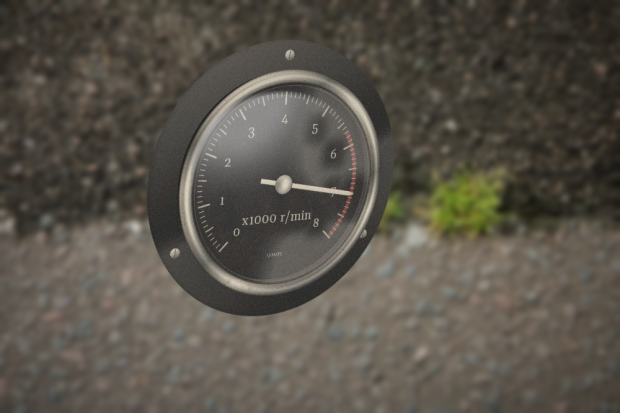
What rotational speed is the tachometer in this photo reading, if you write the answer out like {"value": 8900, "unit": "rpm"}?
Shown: {"value": 7000, "unit": "rpm"}
